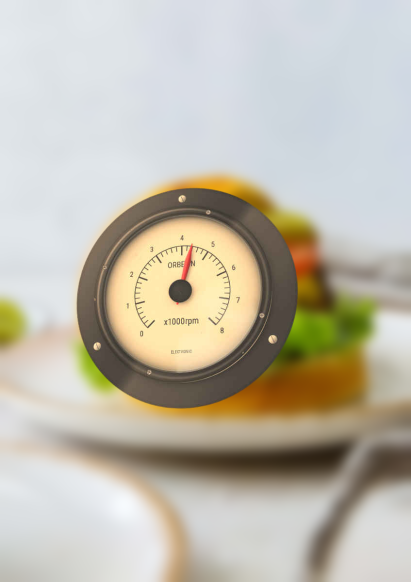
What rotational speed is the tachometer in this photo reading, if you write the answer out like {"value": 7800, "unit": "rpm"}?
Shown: {"value": 4400, "unit": "rpm"}
